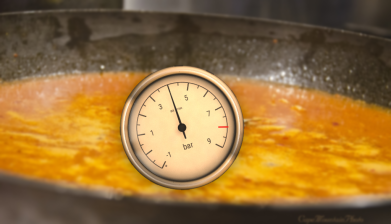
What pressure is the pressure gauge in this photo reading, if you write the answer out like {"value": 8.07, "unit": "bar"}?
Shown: {"value": 4, "unit": "bar"}
